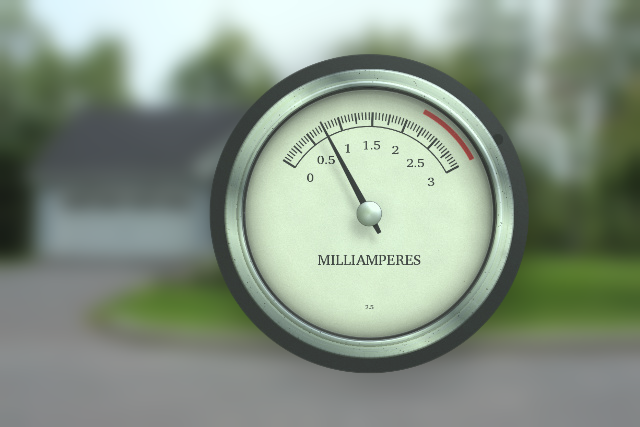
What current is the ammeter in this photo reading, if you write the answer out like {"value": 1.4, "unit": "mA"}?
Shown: {"value": 0.75, "unit": "mA"}
